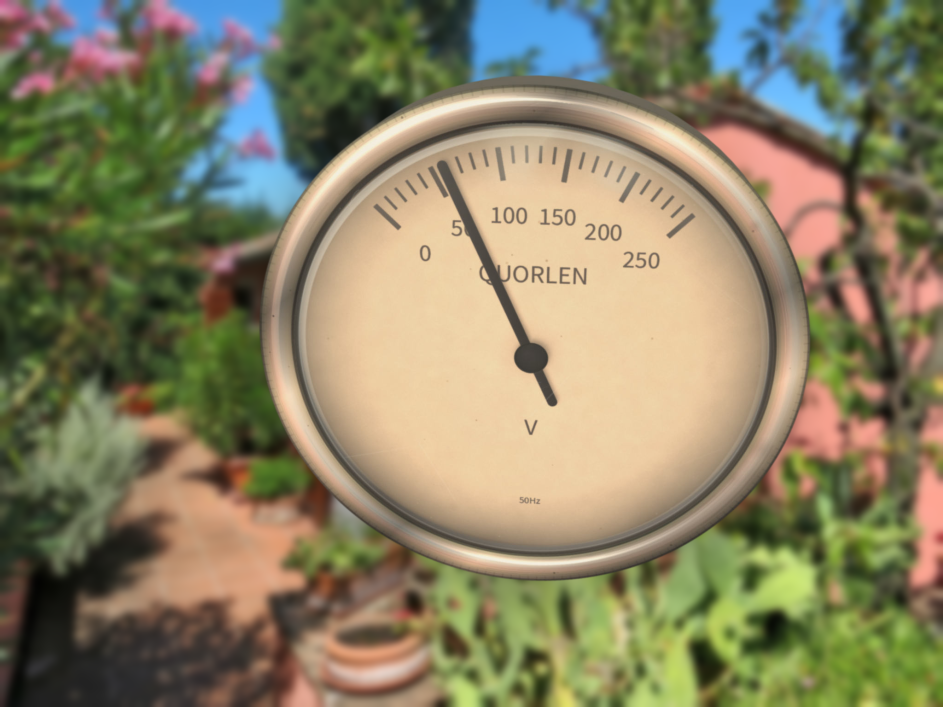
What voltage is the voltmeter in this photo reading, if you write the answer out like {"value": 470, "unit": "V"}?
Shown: {"value": 60, "unit": "V"}
